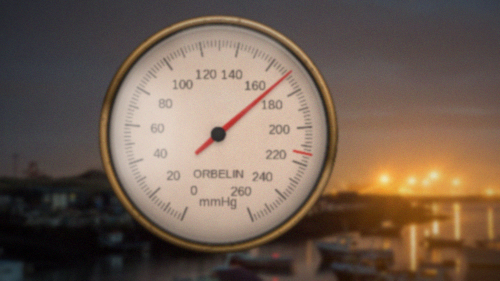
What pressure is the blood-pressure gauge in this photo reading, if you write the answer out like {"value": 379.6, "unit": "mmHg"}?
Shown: {"value": 170, "unit": "mmHg"}
